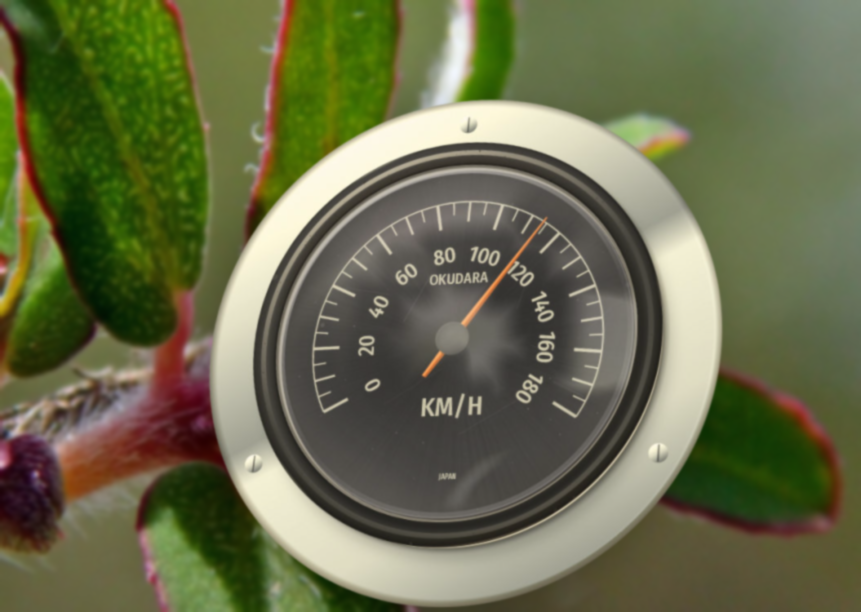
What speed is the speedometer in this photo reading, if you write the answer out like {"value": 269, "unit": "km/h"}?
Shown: {"value": 115, "unit": "km/h"}
